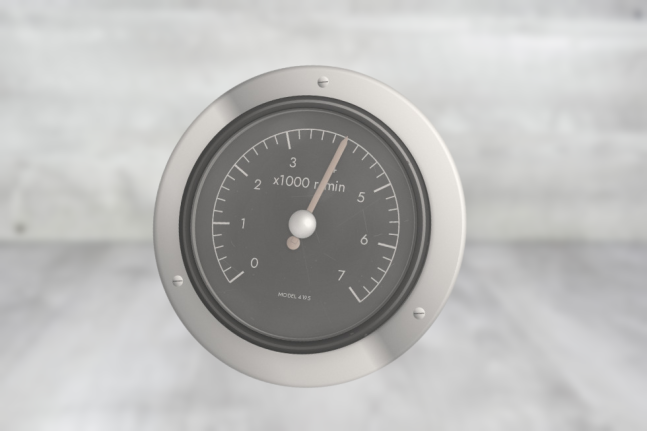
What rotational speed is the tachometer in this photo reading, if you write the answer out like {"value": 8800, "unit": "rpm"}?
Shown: {"value": 4000, "unit": "rpm"}
